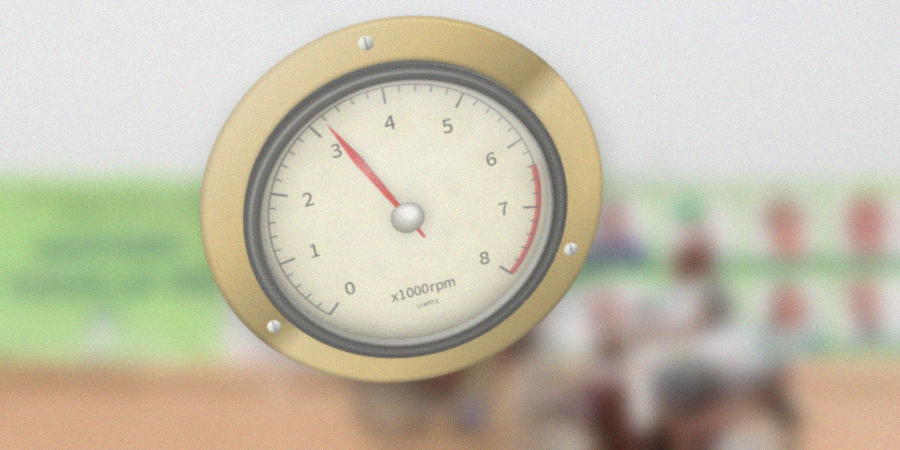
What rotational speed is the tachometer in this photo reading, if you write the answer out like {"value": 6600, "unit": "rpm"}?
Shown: {"value": 3200, "unit": "rpm"}
